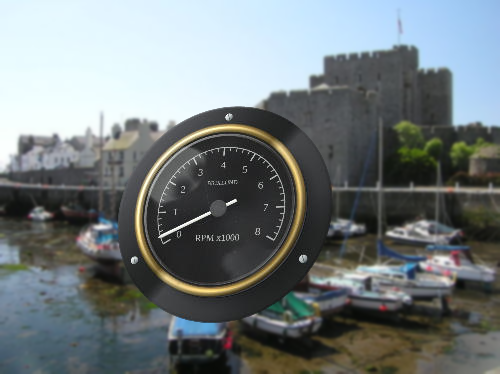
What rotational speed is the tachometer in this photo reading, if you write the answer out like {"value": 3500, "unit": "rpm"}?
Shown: {"value": 200, "unit": "rpm"}
